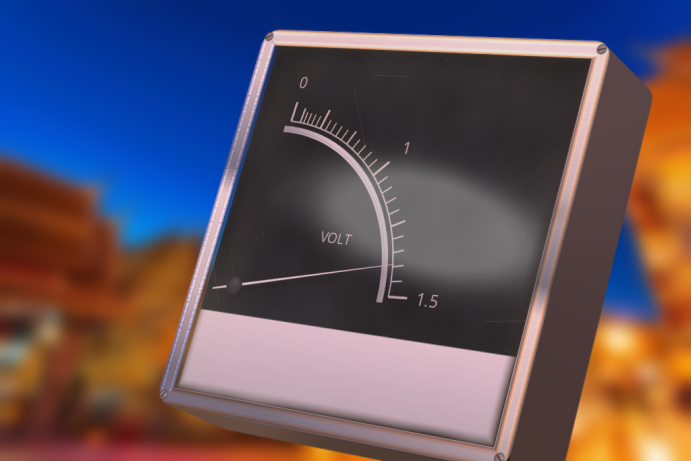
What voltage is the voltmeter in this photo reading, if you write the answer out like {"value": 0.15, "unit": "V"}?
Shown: {"value": 1.4, "unit": "V"}
